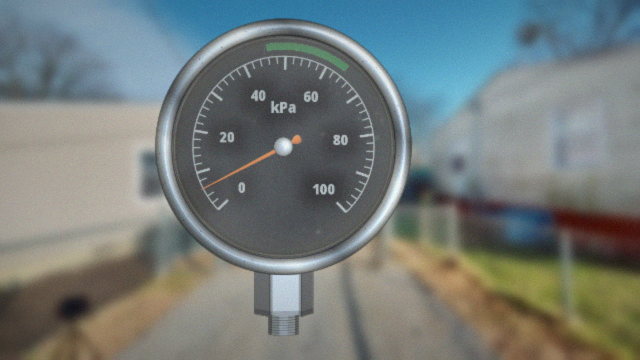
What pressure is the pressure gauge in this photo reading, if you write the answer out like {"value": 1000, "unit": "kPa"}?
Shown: {"value": 6, "unit": "kPa"}
